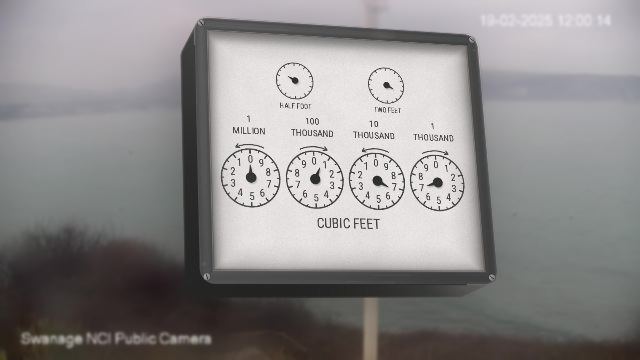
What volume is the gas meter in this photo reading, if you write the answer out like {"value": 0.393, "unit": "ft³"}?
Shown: {"value": 6700, "unit": "ft³"}
